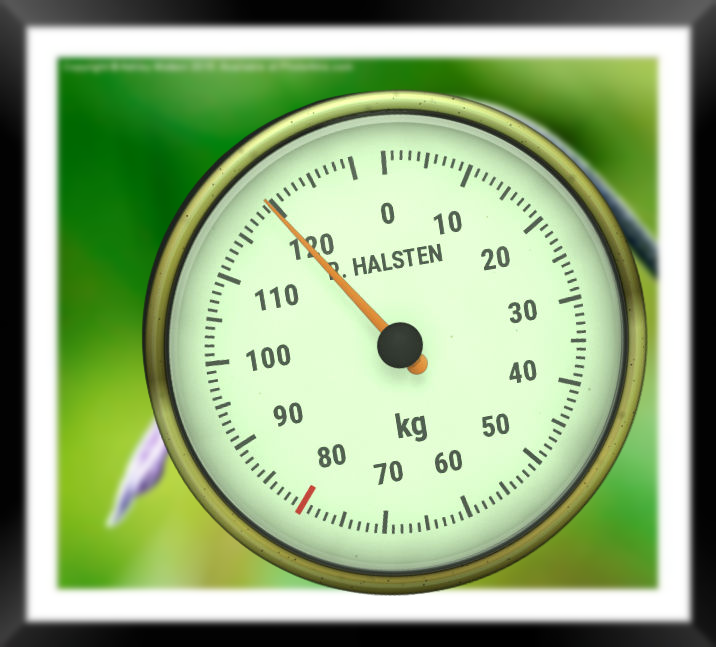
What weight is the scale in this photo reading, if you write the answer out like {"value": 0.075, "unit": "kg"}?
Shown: {"value": 119.5, "unit": "kg"}
